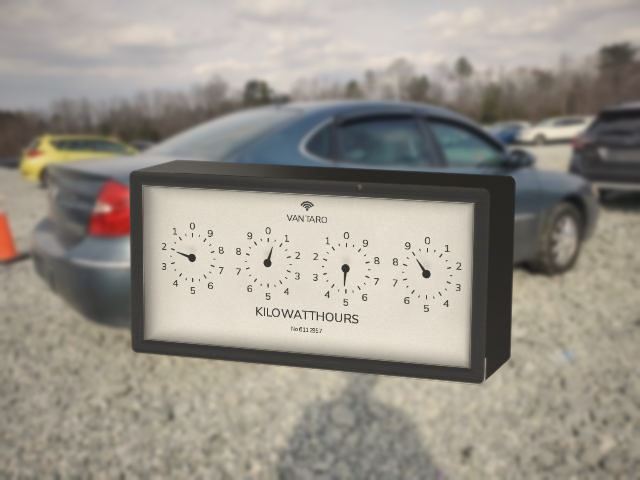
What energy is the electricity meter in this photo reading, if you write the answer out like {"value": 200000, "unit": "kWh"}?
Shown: {"value": 2049, "unit": "kWh"}
